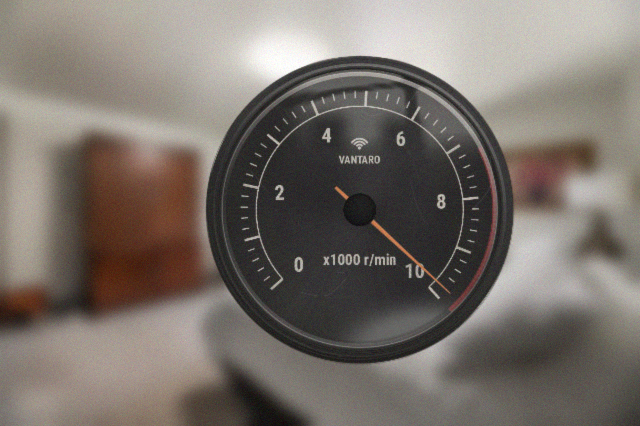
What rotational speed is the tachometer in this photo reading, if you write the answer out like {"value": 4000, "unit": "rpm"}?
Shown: {"value": 9800, "unit": "rpm"}
